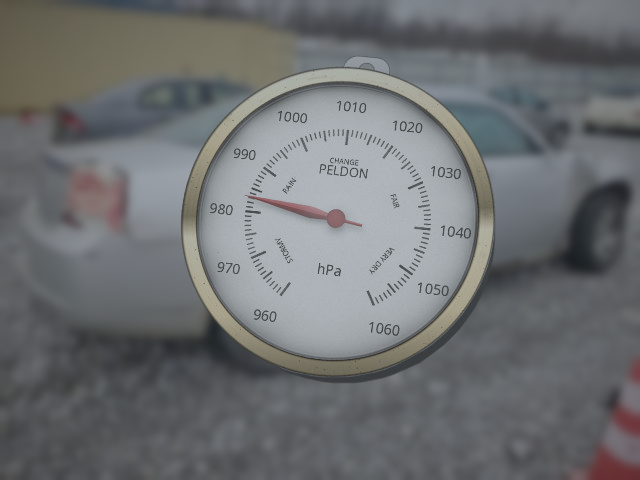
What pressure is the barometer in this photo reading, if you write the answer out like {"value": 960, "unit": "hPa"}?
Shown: {"value": 983, "unit": "hPa"}
